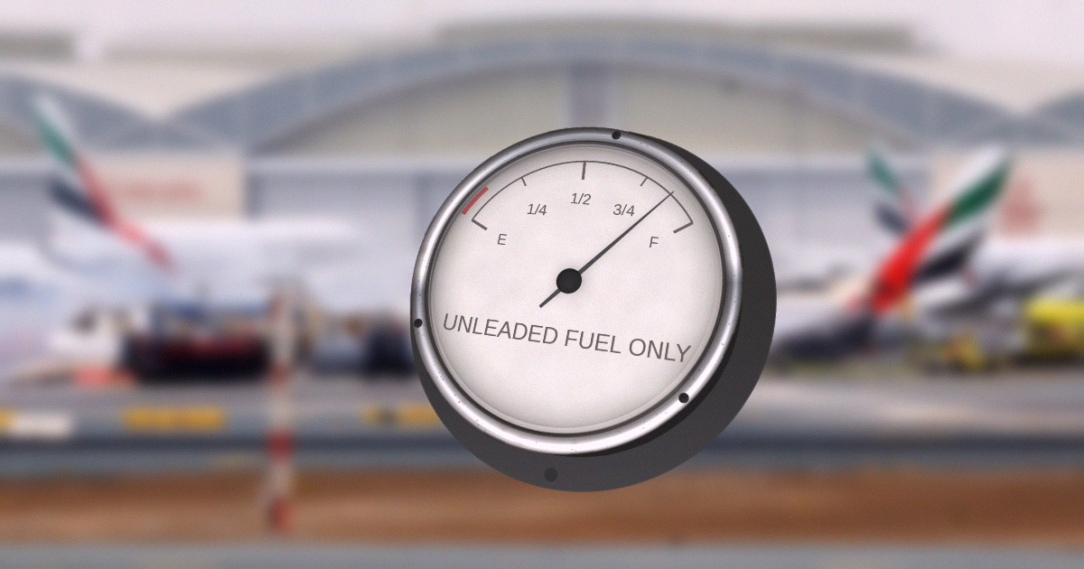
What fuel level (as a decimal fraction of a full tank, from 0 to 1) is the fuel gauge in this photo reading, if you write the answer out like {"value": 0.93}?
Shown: {"value": 0.875}
